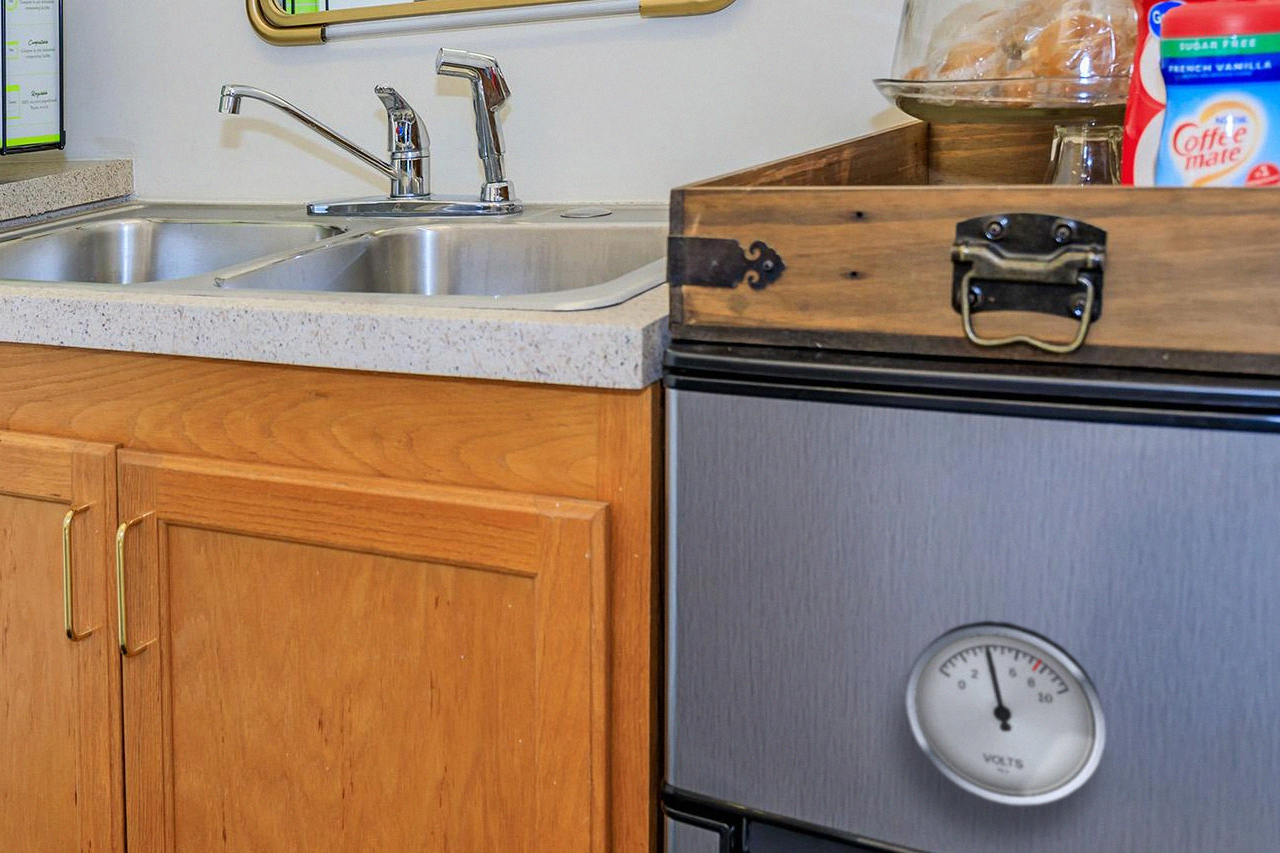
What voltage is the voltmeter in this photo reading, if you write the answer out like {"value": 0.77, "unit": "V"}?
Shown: {"value": 4, "unit": "V"}
